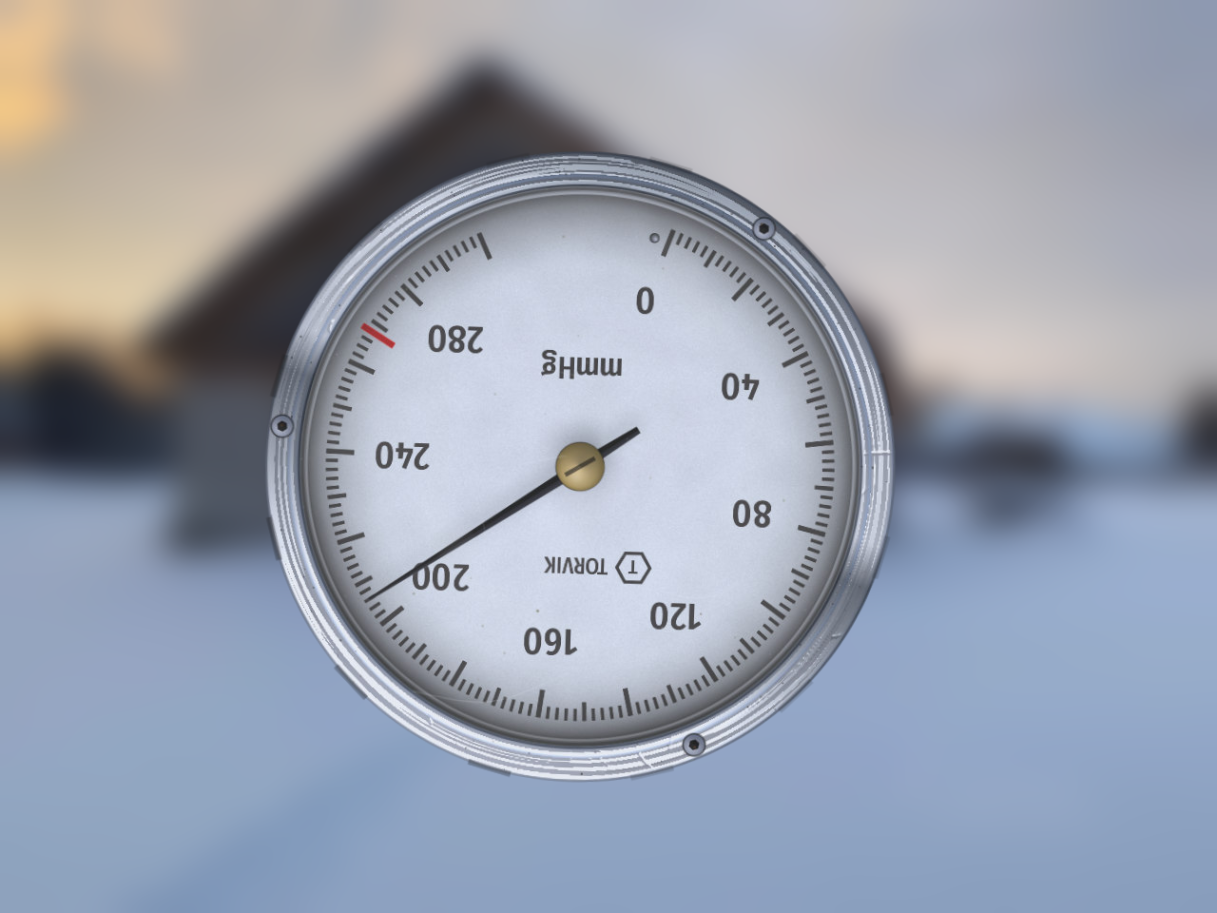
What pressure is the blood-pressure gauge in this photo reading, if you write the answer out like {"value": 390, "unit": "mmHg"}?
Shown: {"value": 206, "unit": "mmHg"}
